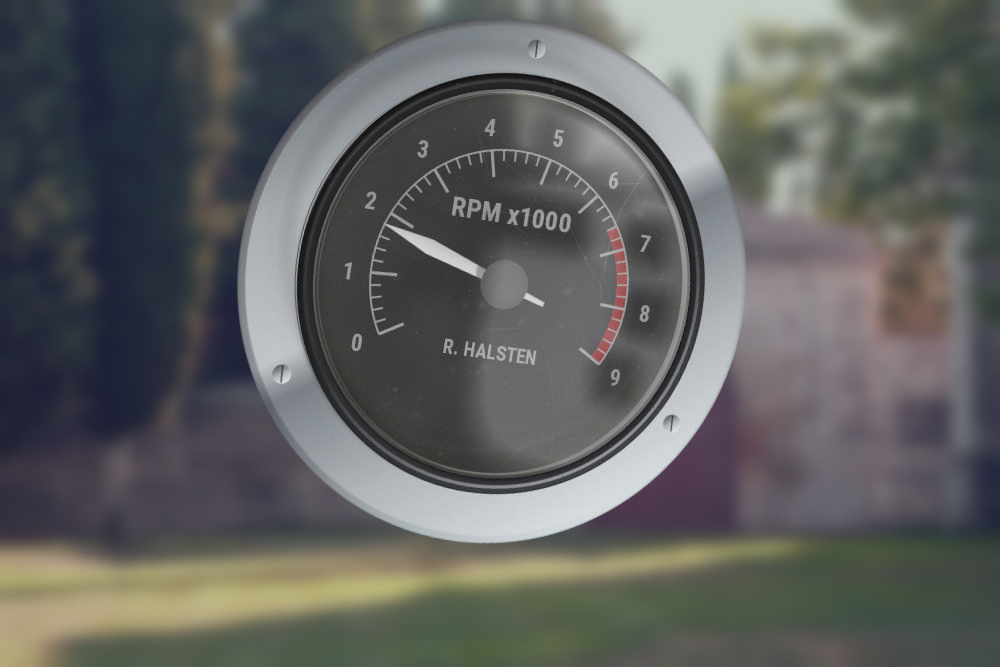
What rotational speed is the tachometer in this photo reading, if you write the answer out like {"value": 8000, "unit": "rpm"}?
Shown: {"value": 1800, "unit": "rpm"}
